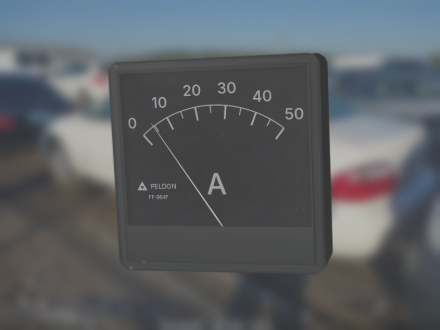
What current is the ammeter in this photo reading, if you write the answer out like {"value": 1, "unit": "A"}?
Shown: {"value": 5, "unit": "A"}
